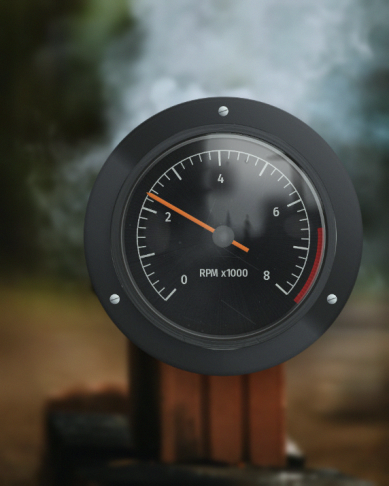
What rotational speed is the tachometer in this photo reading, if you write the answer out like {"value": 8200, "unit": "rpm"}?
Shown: {"value": 2300, "unit": "rpm"}
